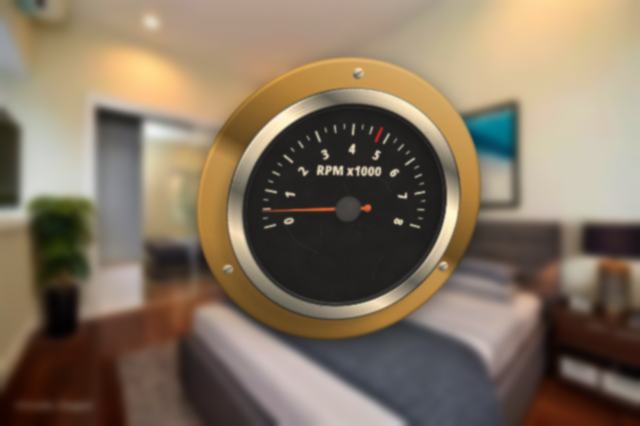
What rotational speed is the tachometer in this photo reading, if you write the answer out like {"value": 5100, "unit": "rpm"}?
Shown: {"value": 500, "unit": "rpm"}
